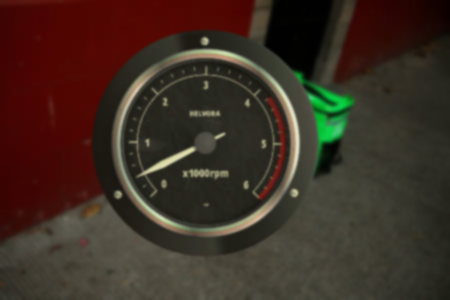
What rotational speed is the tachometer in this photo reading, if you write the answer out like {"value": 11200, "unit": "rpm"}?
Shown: {"value": 400, "unit": "rpm"}
